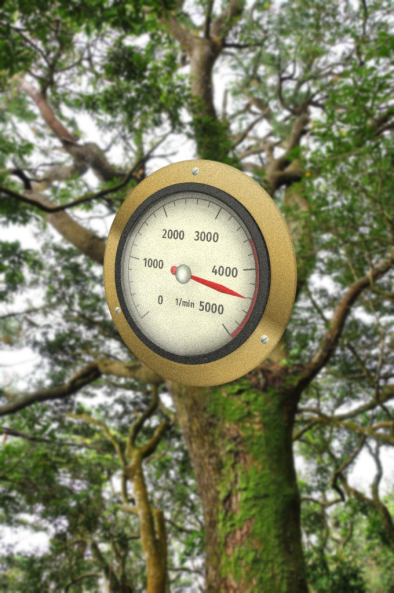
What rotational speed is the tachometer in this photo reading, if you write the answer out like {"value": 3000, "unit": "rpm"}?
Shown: {"value": 4400, "unit": "rpm"}
